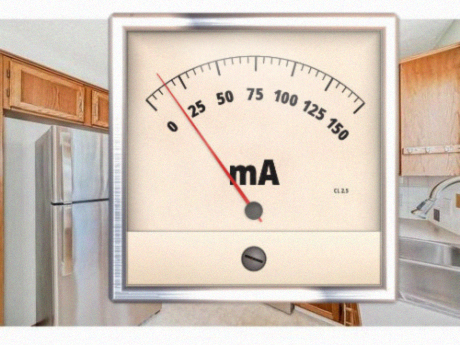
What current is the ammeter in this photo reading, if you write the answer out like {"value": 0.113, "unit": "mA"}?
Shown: {"value": 15, "unit": "mA"}
